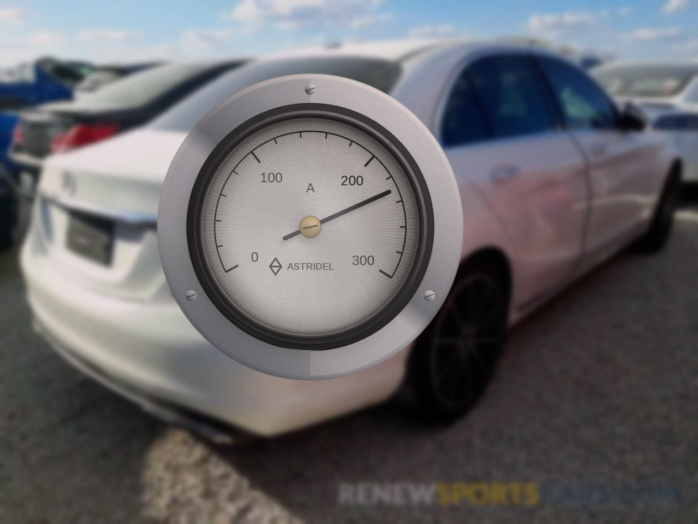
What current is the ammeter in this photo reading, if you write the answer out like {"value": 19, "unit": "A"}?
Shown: {"value": 230, "unit": "A"}
